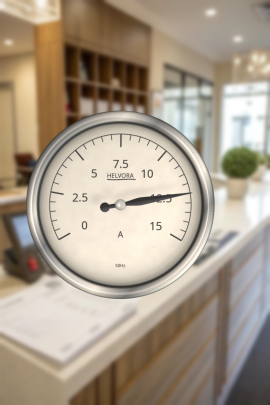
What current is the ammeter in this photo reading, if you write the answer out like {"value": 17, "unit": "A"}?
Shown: {"value": 12.5, "unit": "A"}
